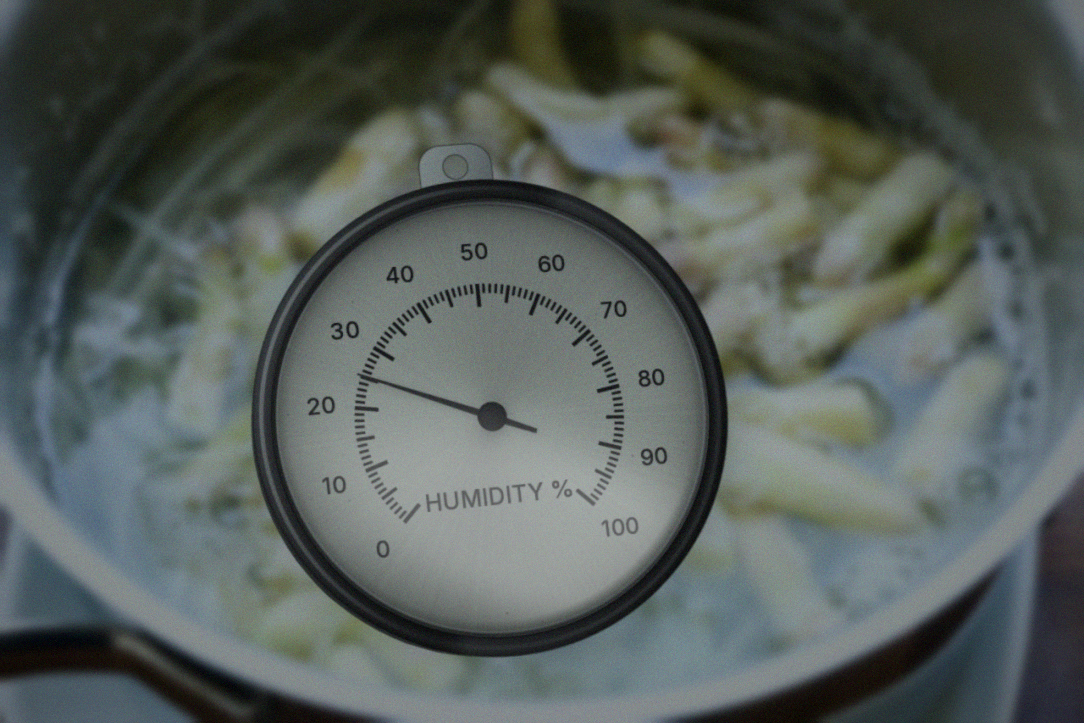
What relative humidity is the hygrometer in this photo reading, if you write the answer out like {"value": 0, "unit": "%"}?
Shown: {"value": 25, "unit": "%"}
